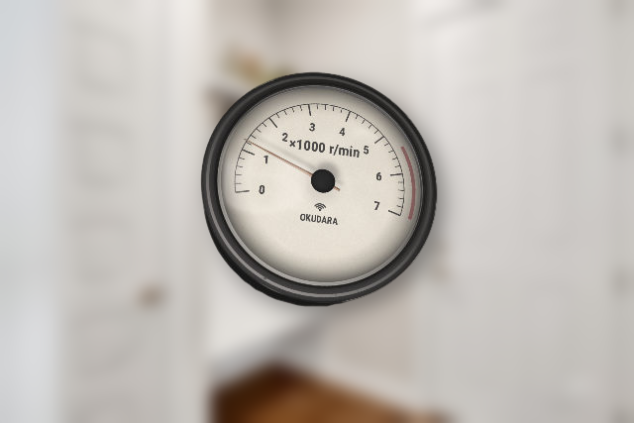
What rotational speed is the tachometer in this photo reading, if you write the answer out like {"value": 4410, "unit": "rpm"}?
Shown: {"value": 1200, "unit": "rpm"}
